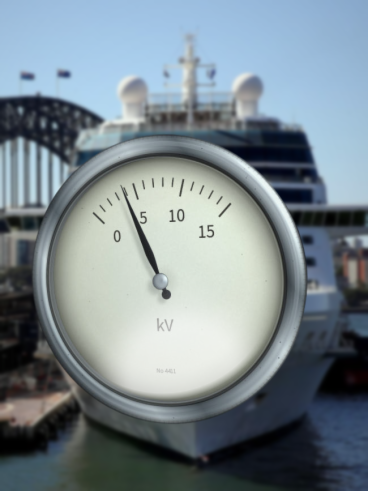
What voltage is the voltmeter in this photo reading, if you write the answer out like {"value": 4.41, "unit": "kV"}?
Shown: {"value": 4, "unit": "kV"}
